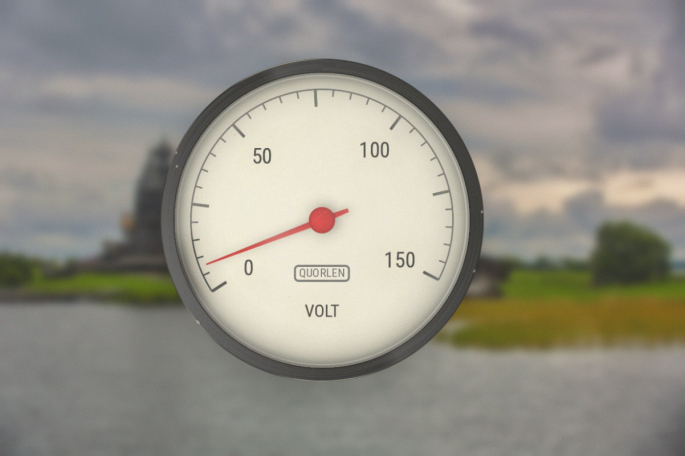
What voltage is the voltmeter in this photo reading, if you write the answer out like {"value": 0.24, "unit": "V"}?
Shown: {"value": 7.5, "unit": "V"}
